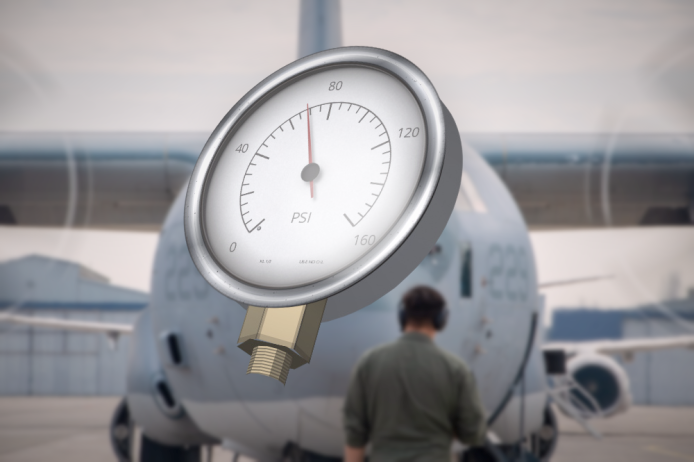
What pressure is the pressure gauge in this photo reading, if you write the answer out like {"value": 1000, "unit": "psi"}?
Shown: {"value": 70, "unit": "psi"}
